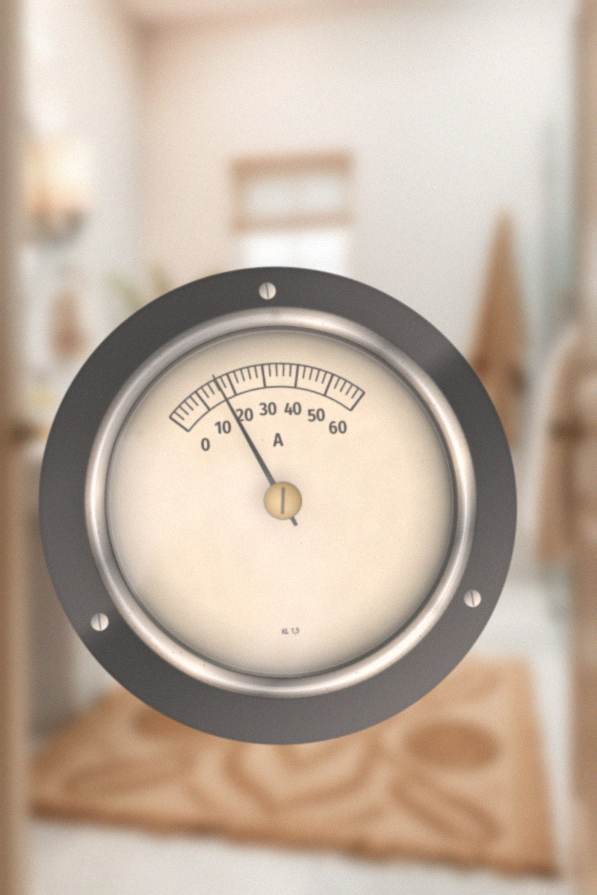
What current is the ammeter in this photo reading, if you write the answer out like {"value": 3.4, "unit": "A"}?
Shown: {"value": 16, "unit": "A"}
